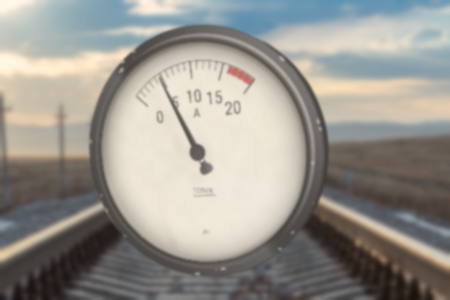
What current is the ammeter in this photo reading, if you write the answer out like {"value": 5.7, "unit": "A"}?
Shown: {"value": 5, "unit": "A"}
